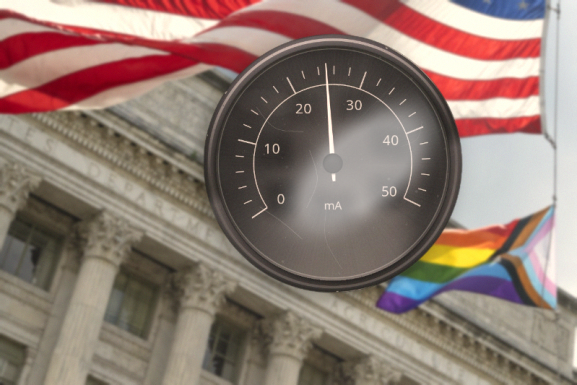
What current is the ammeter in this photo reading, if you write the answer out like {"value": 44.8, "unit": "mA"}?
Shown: {"value": 25, "unit": "mA"}
